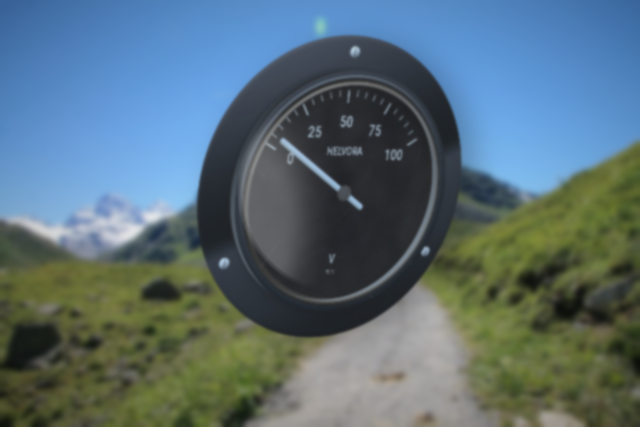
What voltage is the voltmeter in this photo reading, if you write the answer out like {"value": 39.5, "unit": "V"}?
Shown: {"value": 5, "unit": "V"}
